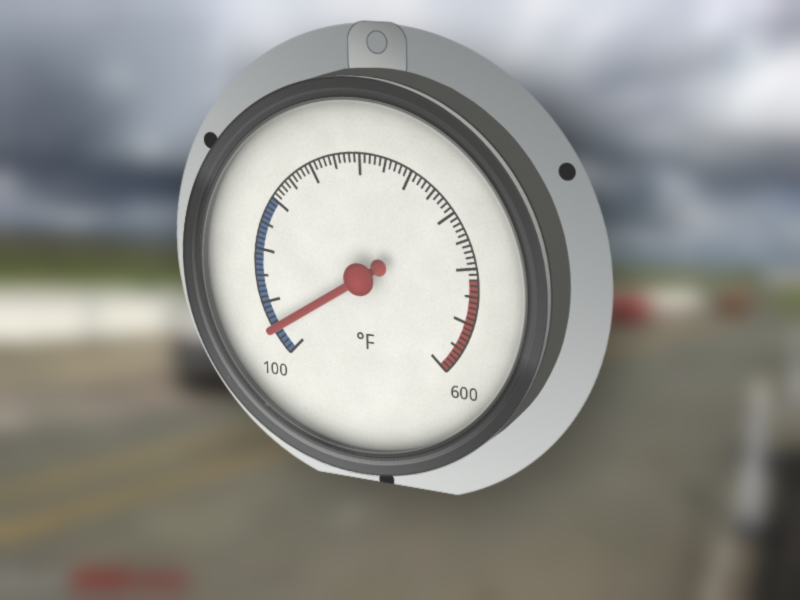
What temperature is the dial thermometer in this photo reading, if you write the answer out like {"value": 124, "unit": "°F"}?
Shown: {"value": 125, "unit": "°F"}
